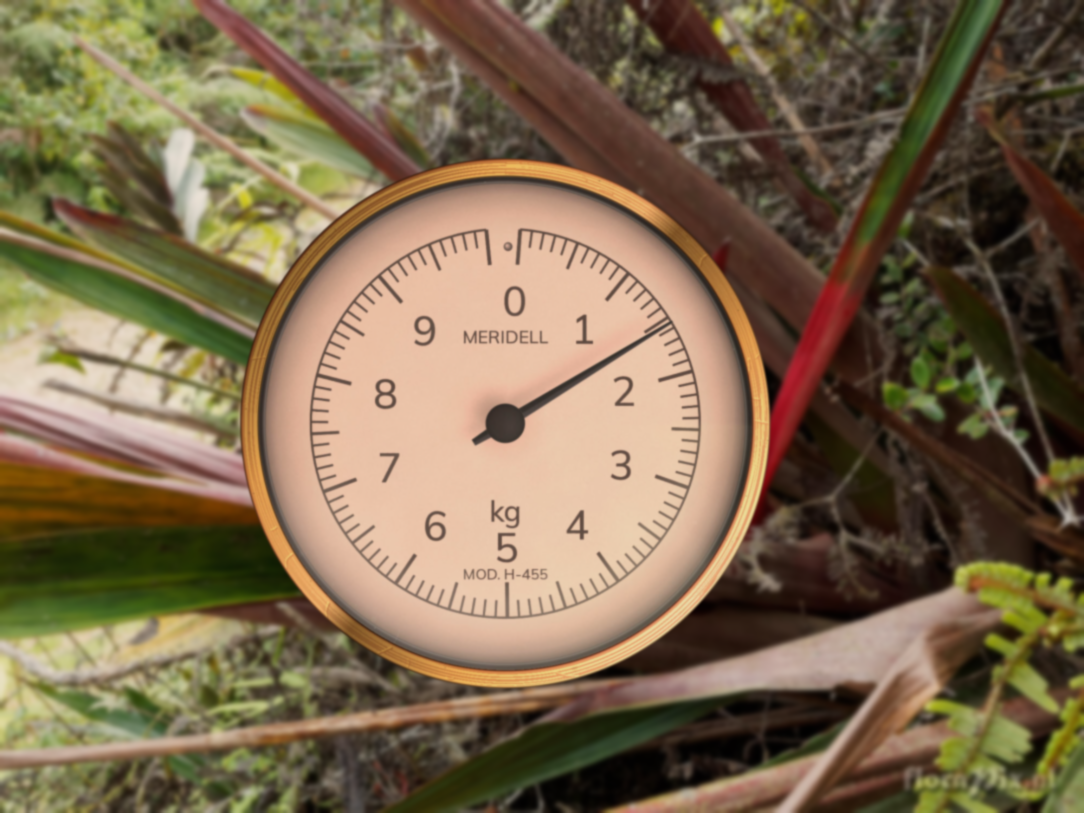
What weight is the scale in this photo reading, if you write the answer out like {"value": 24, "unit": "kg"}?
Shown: {"value": 1.55, "unit": "kg"}
